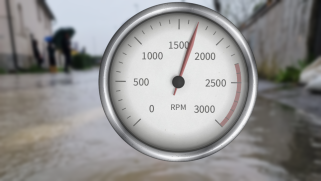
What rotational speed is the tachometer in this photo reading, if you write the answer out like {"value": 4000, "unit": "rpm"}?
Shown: {"value": 1700, "unit": "rpm"}
